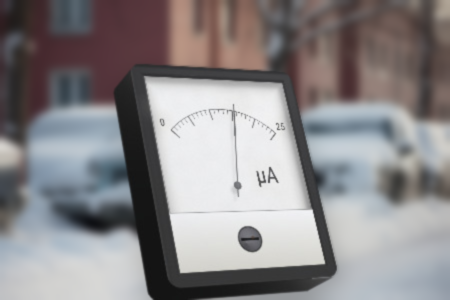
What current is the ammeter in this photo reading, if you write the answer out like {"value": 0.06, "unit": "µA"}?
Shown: {"value": 15, "unit": "µA"}
